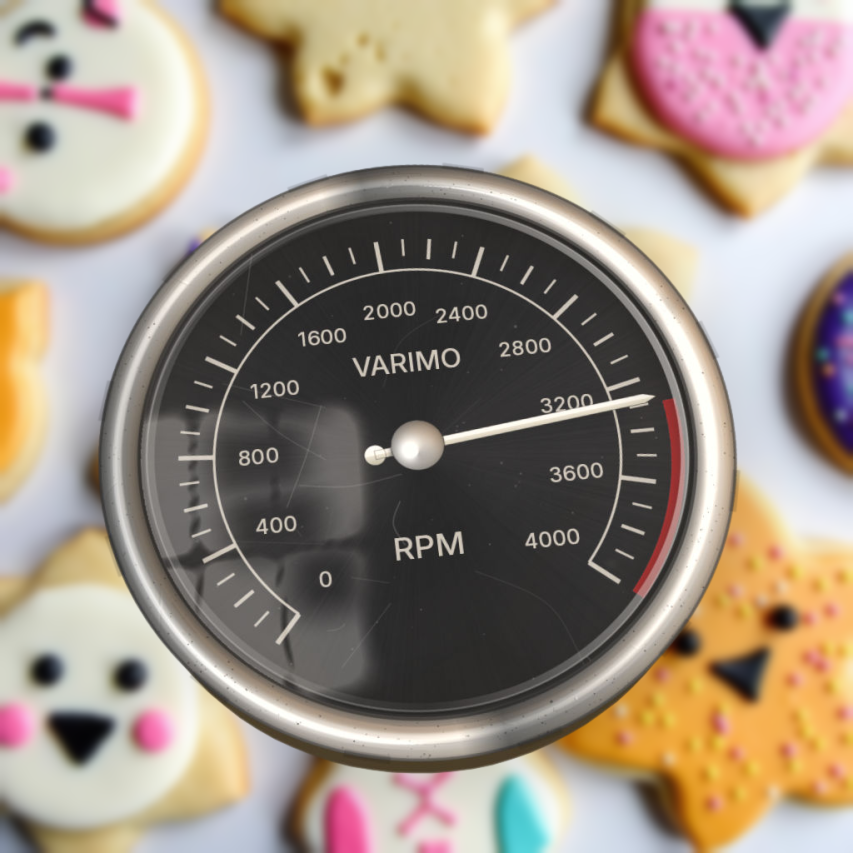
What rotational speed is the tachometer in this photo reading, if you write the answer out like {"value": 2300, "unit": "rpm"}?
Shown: {"value": 3300, "unit": "rpm"}
